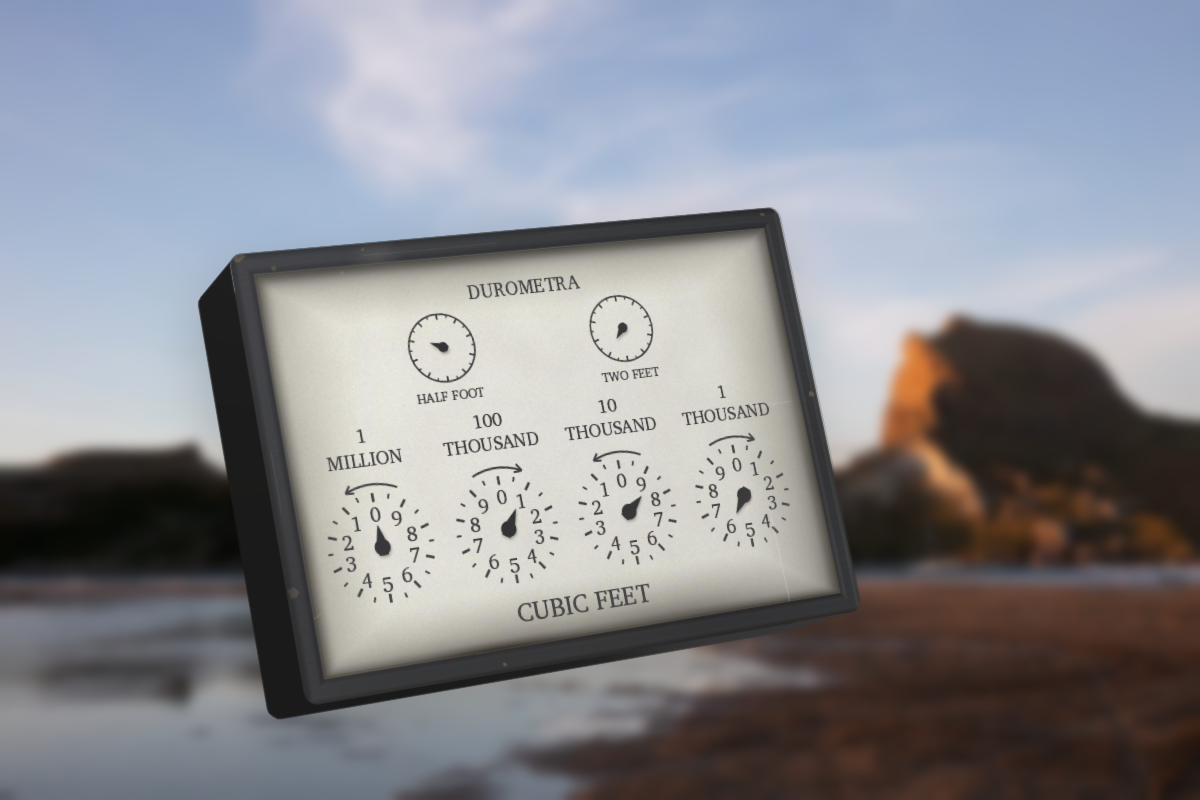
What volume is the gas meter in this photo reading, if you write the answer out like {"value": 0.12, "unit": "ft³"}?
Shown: {"value": 8600, "unit": "ft³"}
